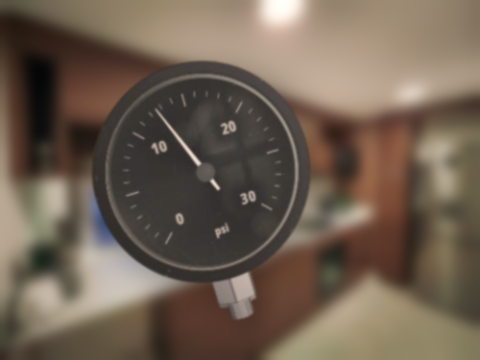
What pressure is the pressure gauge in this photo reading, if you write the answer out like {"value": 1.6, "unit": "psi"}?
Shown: {"value": 12.5, "unit": "psi"}
